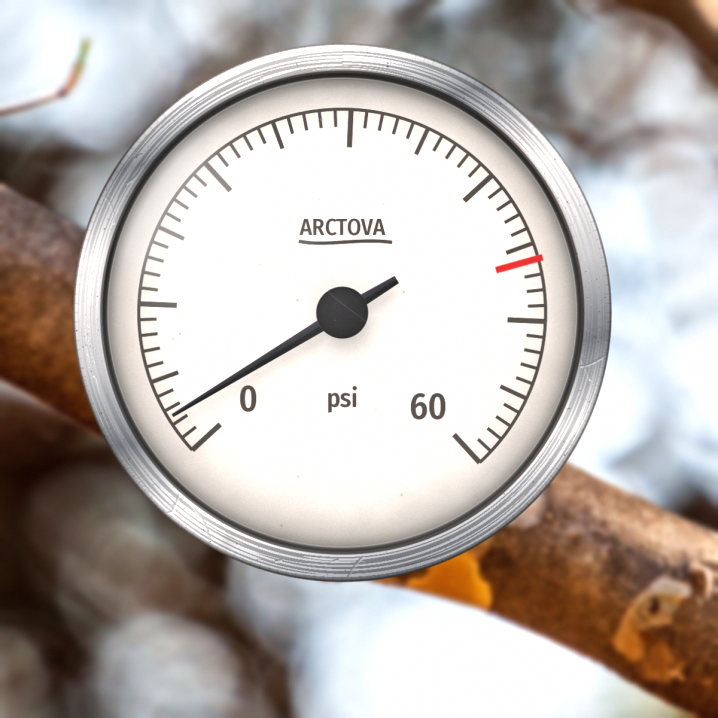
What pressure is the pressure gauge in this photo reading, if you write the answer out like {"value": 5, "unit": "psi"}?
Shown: {"value": 2.5, "unit": "psi"}
